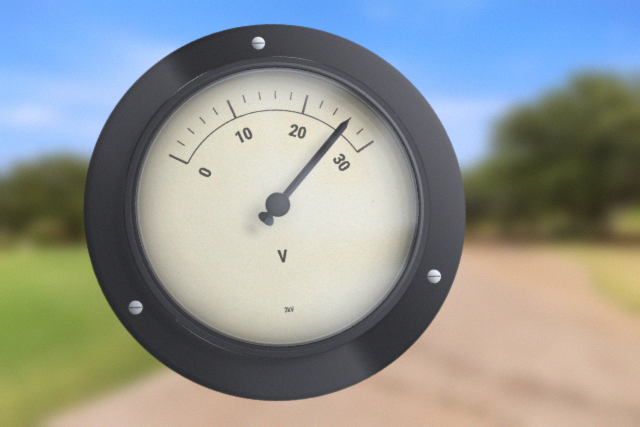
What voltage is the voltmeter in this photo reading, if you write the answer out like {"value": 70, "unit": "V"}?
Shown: {"value": 26, "unit": "V"}
